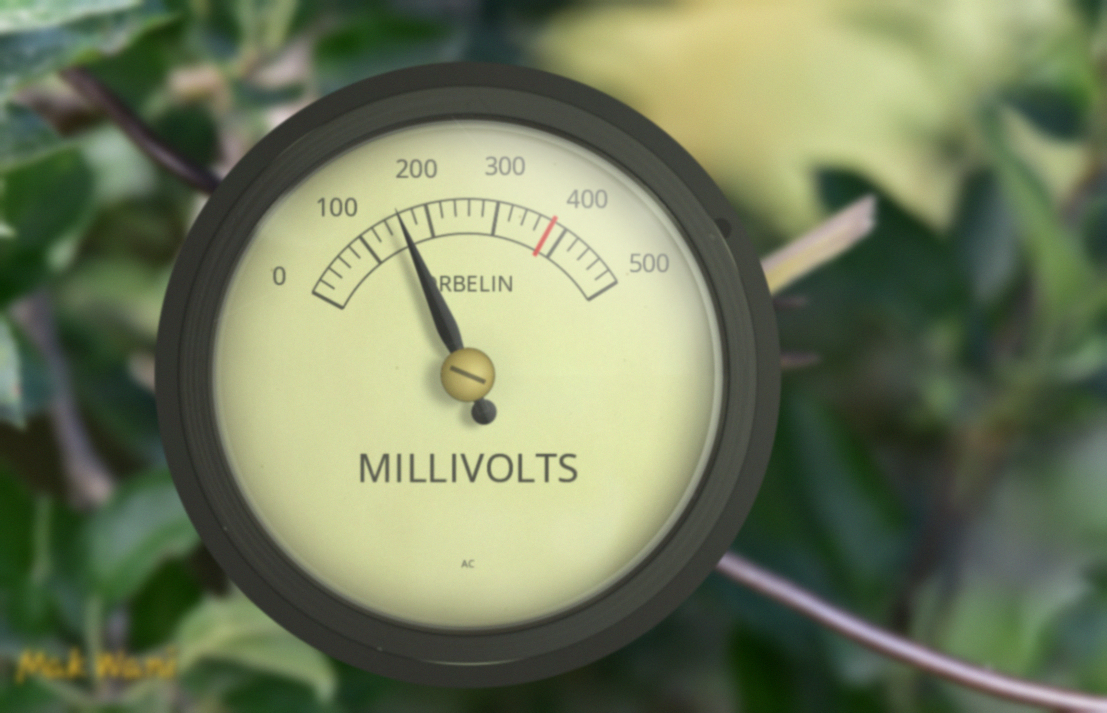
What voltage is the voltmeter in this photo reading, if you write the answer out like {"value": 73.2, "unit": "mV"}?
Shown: {"value": 160, "unit": "mV"}
